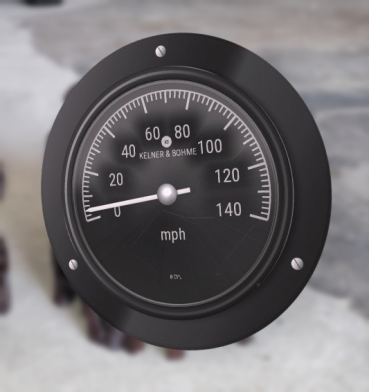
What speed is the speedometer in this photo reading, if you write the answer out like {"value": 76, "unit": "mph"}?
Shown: {"value": 4, "unit": "mph"}
